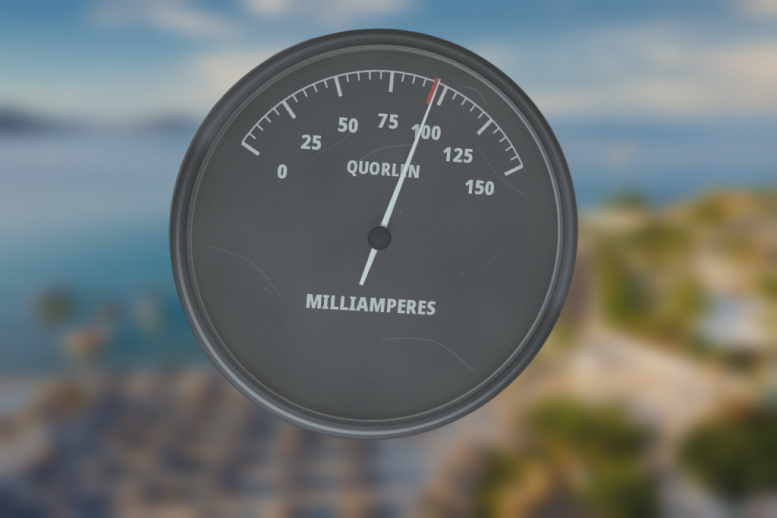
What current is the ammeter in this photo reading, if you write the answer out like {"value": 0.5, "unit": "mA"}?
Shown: {"value": 95, "unit": "mA"}
